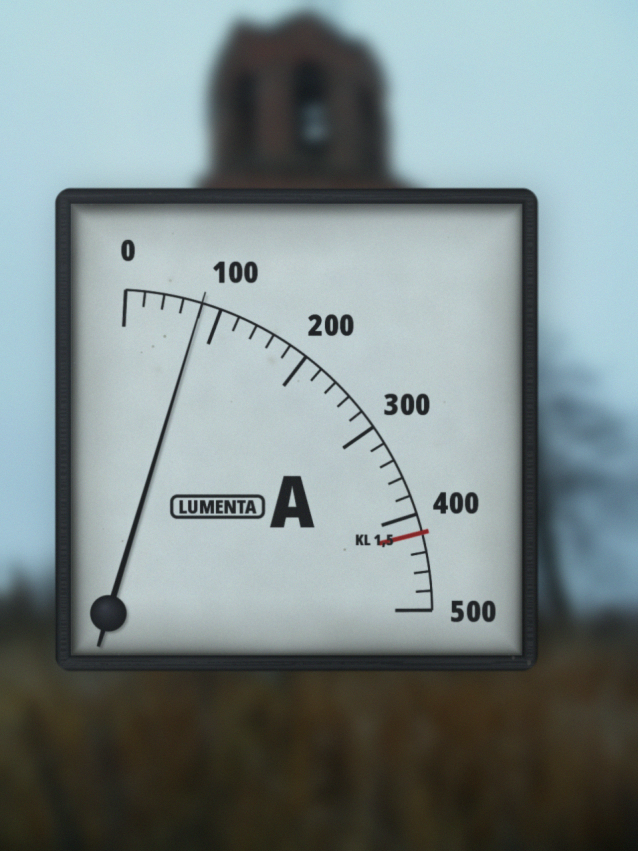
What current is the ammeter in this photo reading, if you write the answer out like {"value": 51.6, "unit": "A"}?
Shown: {"value": 80, "unit": "A"}
